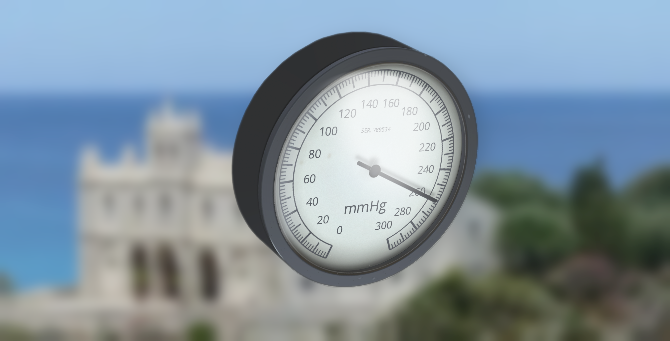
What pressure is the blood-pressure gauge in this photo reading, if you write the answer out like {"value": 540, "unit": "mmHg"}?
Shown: {"value": 260, "unit": "mmHg"}
